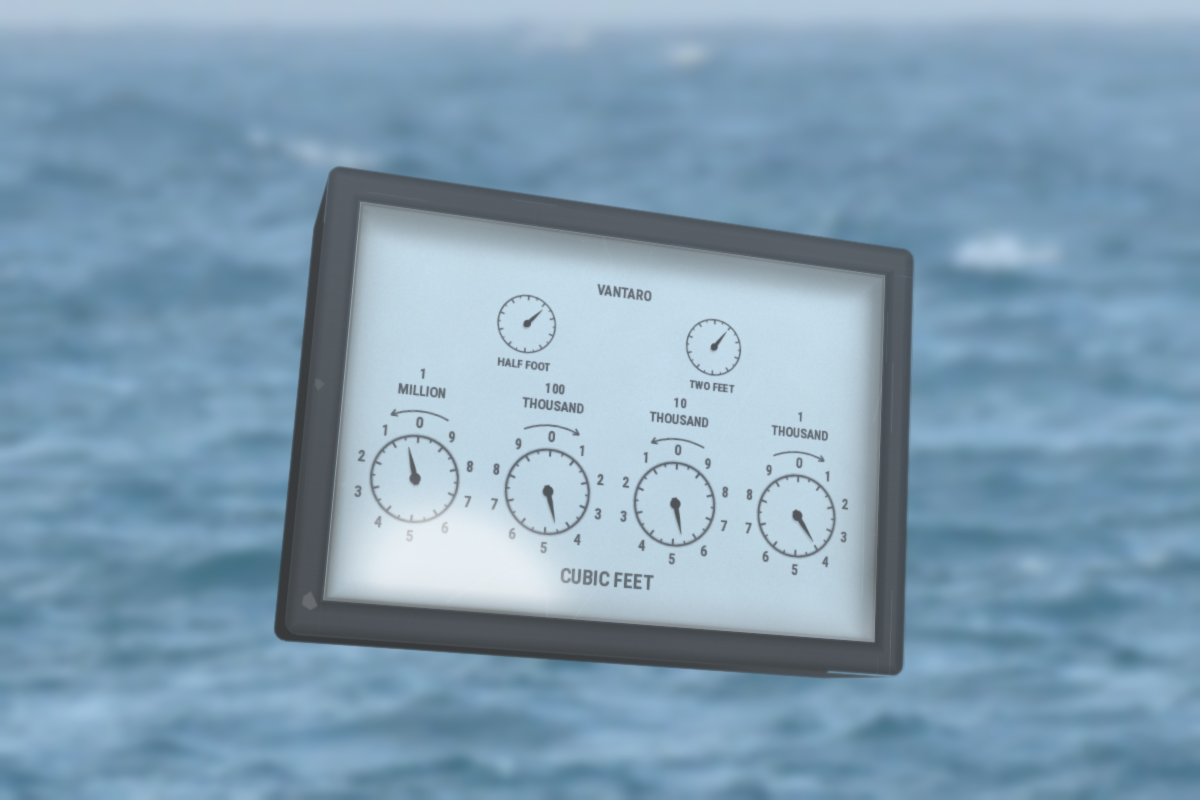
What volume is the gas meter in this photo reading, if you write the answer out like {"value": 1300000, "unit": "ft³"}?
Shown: {"value": 45400, "unit": "ft³"}
